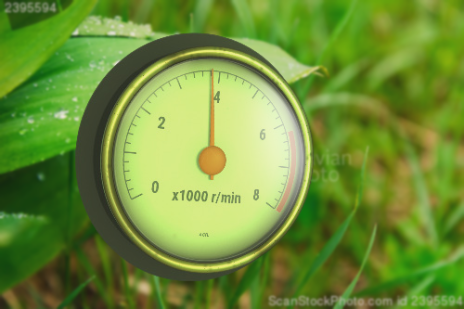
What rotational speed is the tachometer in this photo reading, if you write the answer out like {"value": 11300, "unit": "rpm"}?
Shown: {"value": 3800, "unit": "rpm"}
